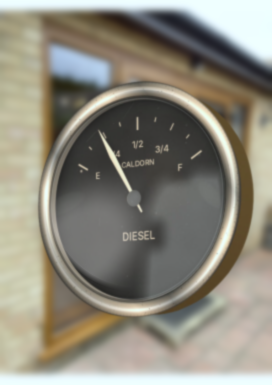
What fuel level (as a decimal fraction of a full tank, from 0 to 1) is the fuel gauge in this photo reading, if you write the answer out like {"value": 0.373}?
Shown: {"value": 0.25}
